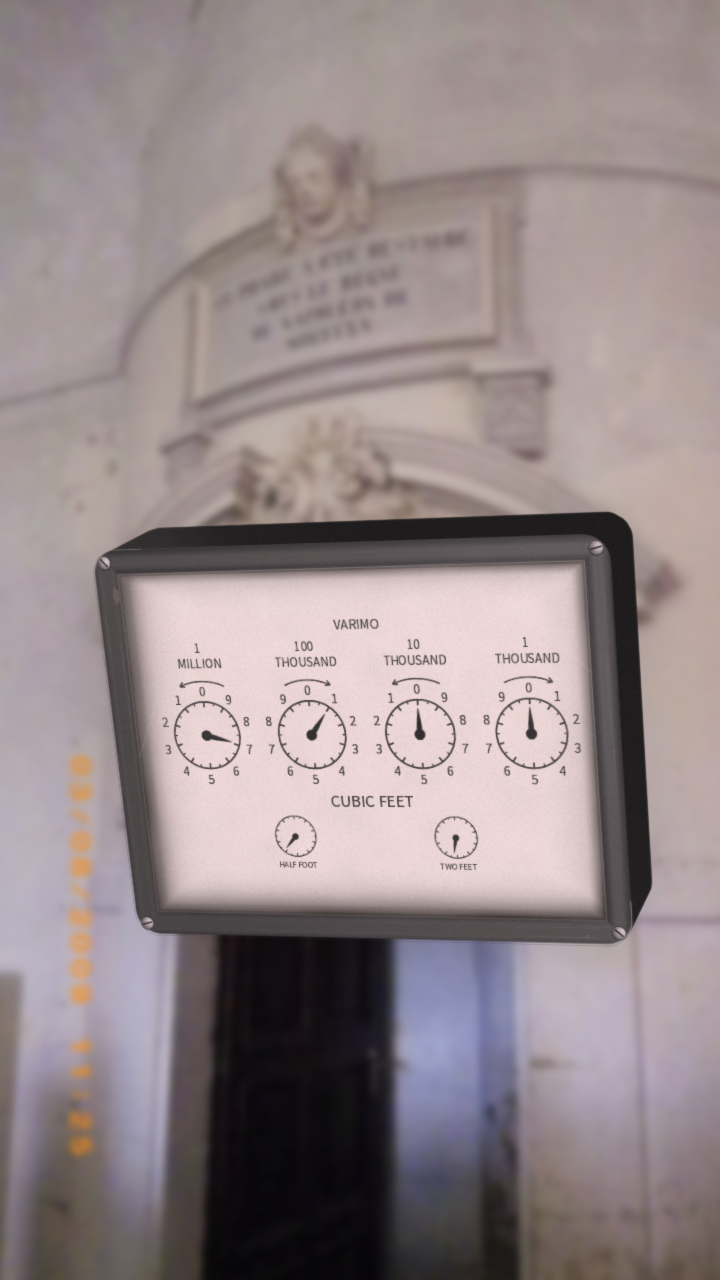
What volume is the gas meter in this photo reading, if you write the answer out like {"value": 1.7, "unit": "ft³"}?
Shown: {"value": 710000, "unit": "ft³"}
